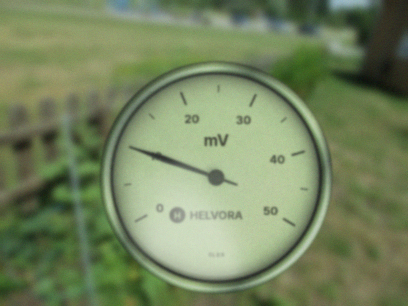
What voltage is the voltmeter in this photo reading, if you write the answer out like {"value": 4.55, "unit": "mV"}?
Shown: {"value": 10, "unit": "mV"}
